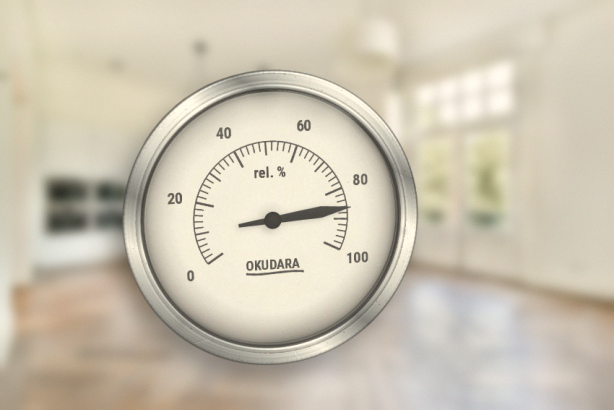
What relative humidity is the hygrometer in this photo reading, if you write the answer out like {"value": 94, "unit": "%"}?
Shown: {"value": 86, "unit": "%"}
